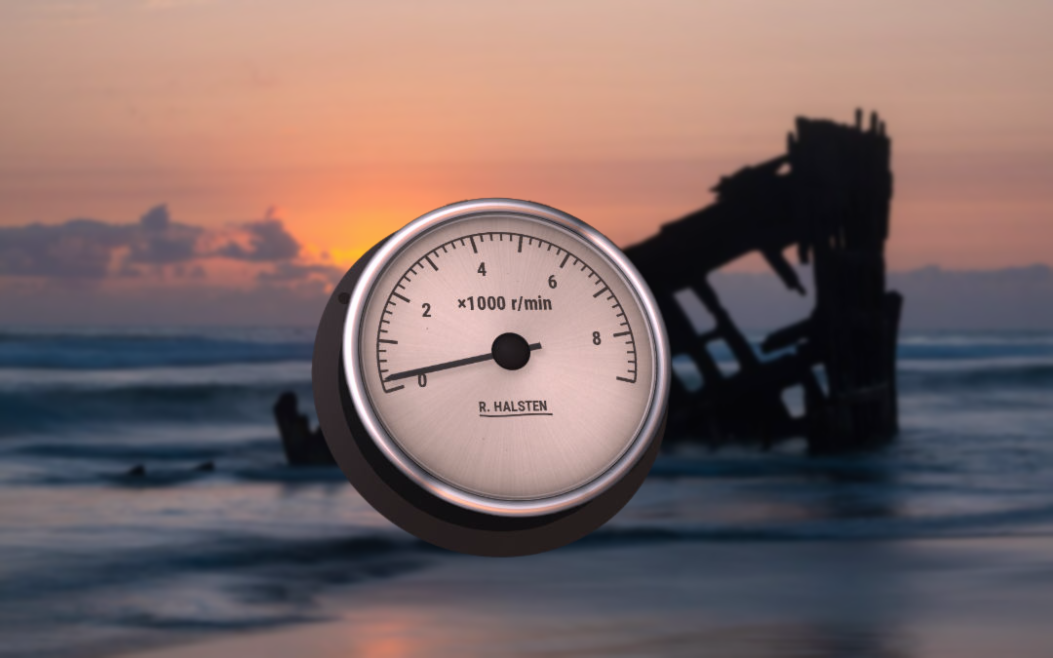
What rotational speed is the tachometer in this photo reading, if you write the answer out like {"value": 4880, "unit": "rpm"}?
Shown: {"value": 200, "unit": "rpm"}
